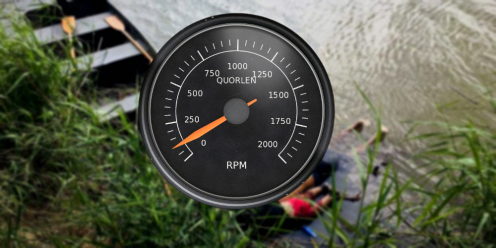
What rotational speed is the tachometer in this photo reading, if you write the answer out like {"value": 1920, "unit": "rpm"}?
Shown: {"value": 100, "unit": "rpm"}
